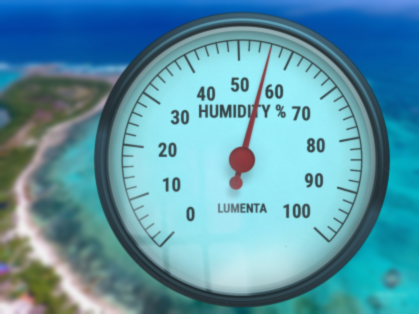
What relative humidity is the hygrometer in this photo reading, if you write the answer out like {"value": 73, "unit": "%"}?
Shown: {"value": 56, "unit": "%"}
